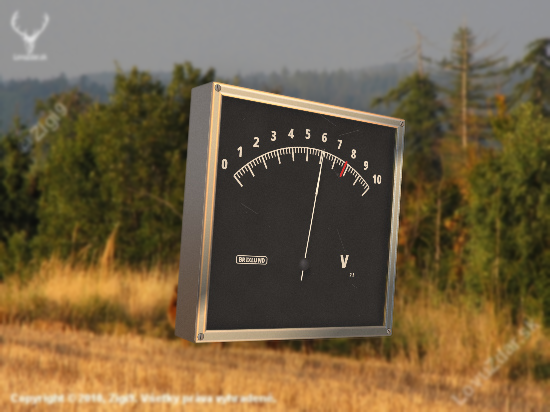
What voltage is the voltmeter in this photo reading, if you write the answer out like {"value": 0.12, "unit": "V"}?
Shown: {"value": 6, "unit": "V"}
